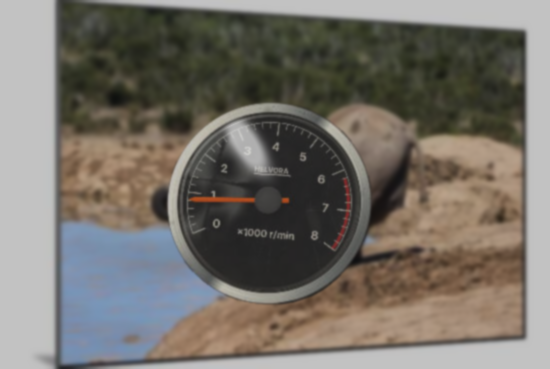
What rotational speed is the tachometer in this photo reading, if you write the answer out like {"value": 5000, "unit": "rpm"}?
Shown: {"value": 800, "unit": "rpm"}
